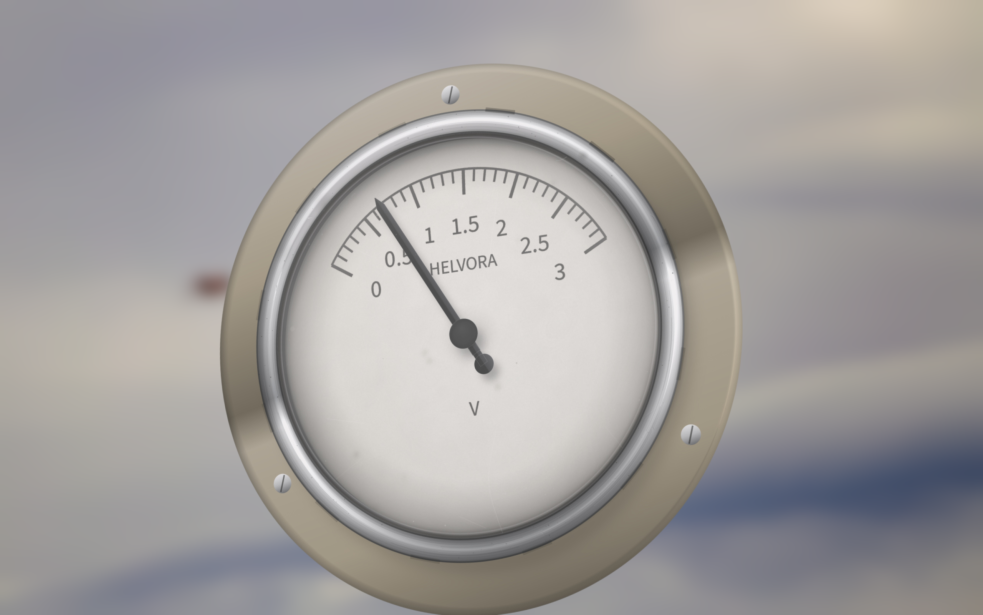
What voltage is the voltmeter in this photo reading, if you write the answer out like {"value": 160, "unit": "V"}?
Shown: {"value": 0.7, "unit": "V"}
